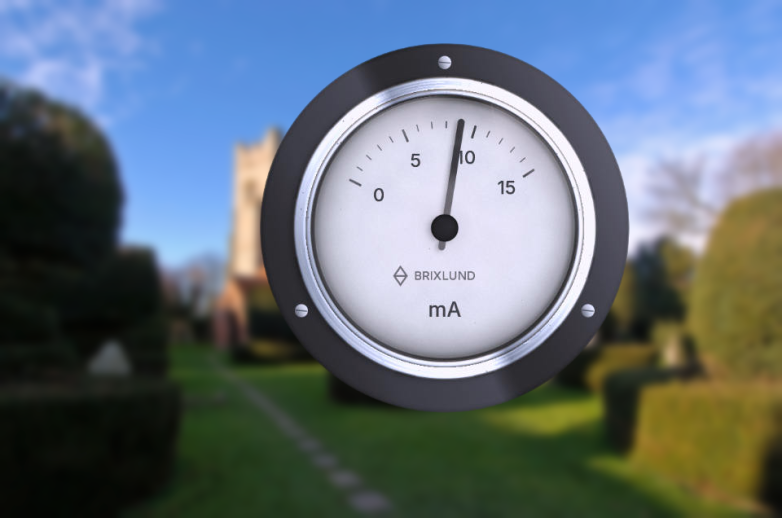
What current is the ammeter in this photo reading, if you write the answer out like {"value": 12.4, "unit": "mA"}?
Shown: {"value": 9, "unit": "mA"}
